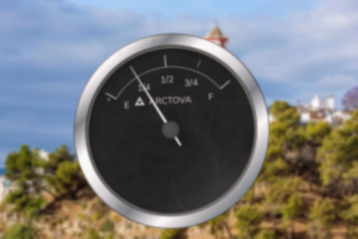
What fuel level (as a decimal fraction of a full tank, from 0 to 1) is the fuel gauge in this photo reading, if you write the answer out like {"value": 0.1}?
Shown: {"value": 0.25}
